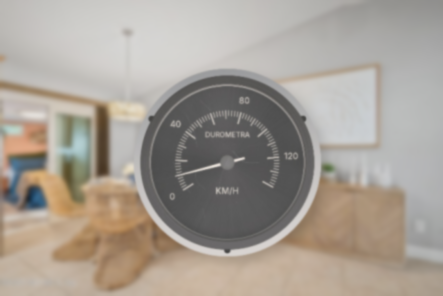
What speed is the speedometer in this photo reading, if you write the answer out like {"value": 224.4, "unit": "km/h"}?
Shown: {"value": 10, "unit": "km/h"}
